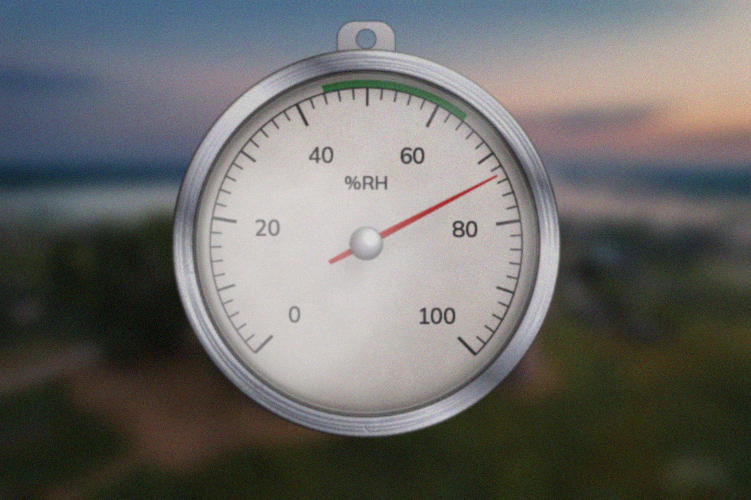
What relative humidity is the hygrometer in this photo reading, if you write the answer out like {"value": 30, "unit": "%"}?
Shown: {"value": 73, "unit": "%"}
